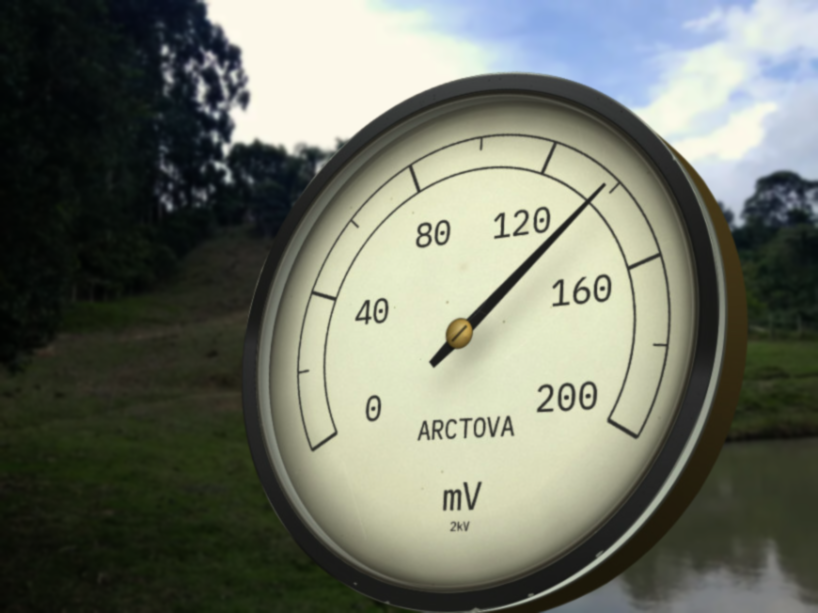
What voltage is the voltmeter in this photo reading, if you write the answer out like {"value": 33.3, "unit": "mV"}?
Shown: {"value": 140, "unit": "mV"}
